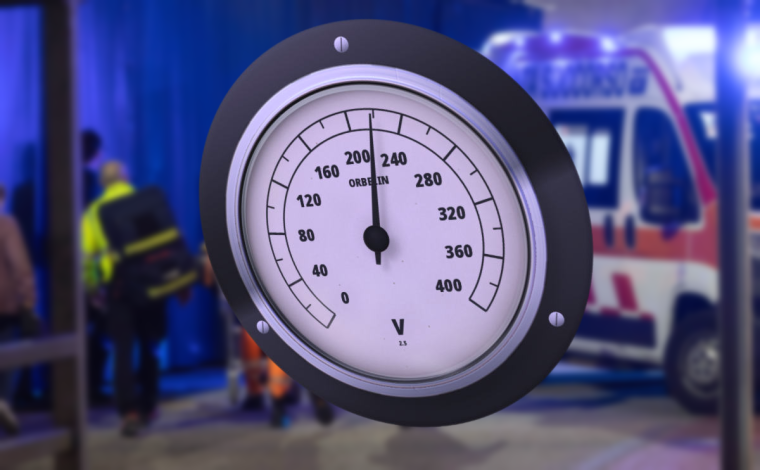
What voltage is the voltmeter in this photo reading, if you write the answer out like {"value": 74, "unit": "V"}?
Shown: {"value": 220, "unit": "V"}
